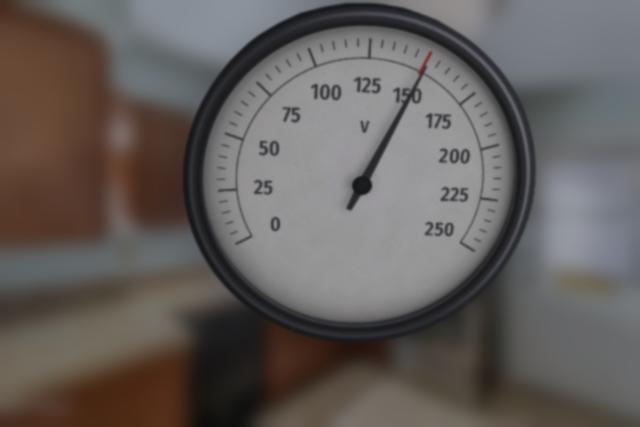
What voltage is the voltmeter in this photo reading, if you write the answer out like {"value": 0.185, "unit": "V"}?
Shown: {"value": 150, "unit": "V"}
